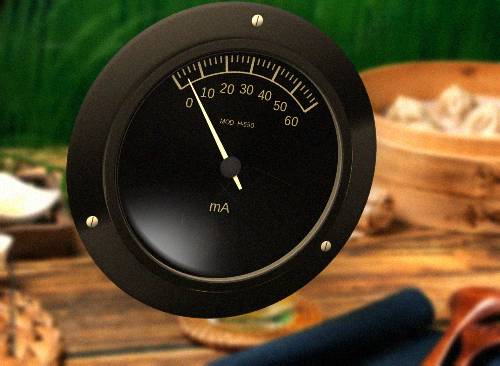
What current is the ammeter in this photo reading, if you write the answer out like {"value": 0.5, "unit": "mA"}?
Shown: {"value": 4, "unit": "mA"}
